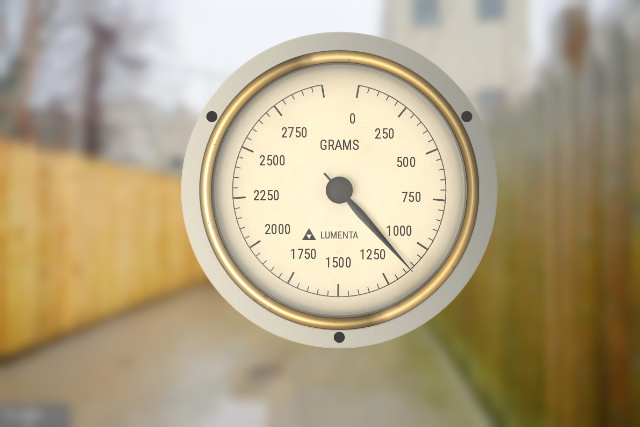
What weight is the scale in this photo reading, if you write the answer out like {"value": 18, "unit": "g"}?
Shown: {"value": 1125, "unit": "g"}
